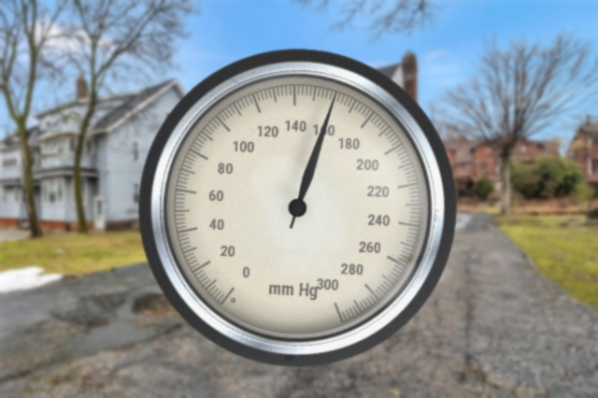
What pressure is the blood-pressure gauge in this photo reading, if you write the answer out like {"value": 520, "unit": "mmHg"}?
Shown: {"value": 160, "unit": "mmHg"}
